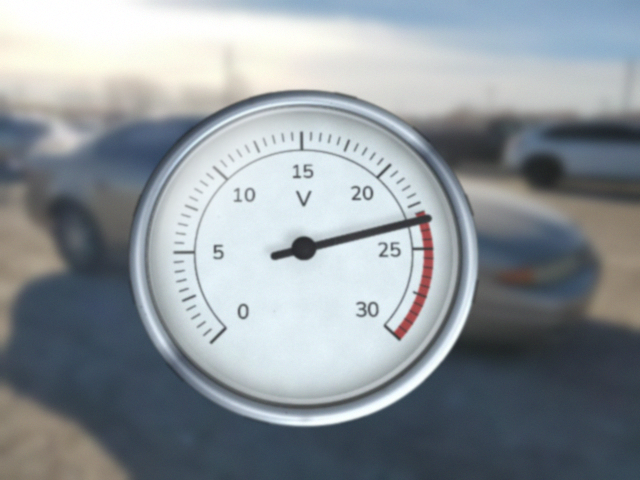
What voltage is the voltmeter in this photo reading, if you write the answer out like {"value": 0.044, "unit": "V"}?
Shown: {"value": 23.5, "unit": "V"}
